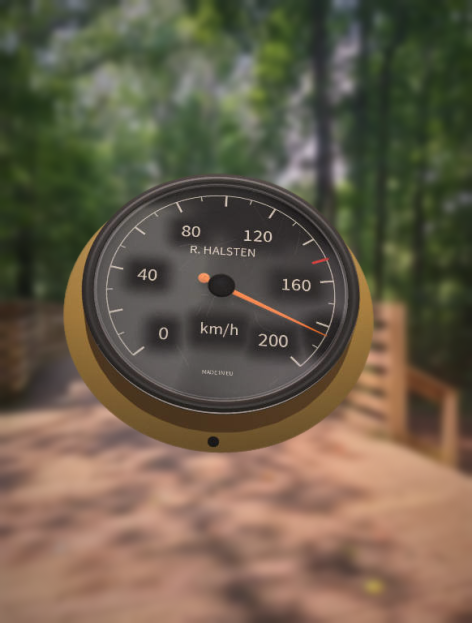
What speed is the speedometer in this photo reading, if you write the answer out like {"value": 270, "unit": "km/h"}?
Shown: {"value": 185, "unit": "km/h"}
